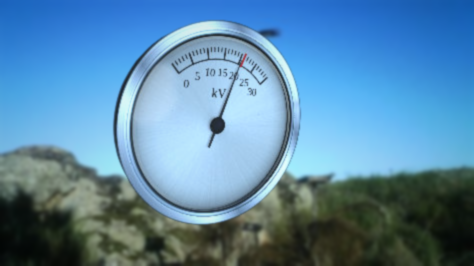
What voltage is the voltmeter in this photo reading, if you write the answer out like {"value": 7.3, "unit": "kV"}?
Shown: {"value": 20, "unit": "kV"}
